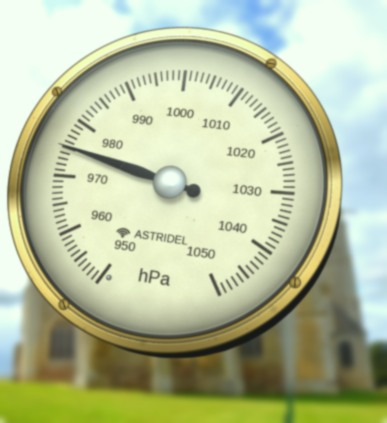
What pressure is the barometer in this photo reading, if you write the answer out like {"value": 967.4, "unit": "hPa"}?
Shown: {"value": 975, "unit": "hPa"}
